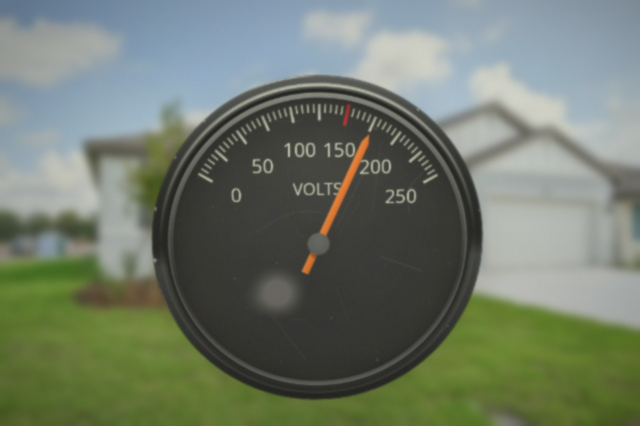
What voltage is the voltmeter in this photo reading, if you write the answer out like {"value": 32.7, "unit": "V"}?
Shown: {"value": 175, "unit": "V"}
